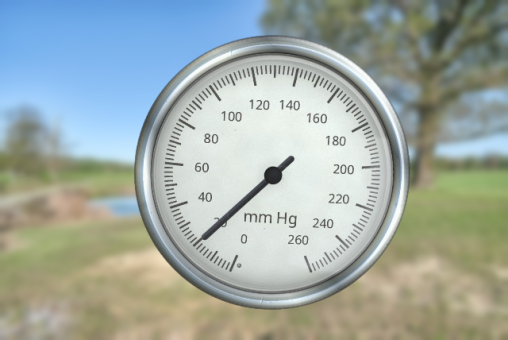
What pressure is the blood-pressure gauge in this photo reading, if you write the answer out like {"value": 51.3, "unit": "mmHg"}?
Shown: {"value": 20, "unit": "mmHg"}
